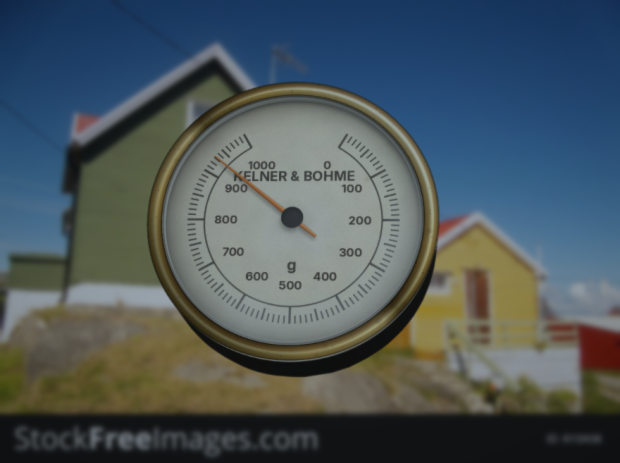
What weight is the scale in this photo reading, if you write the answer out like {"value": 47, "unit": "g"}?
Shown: {"value": 930, "unit": "g"}
